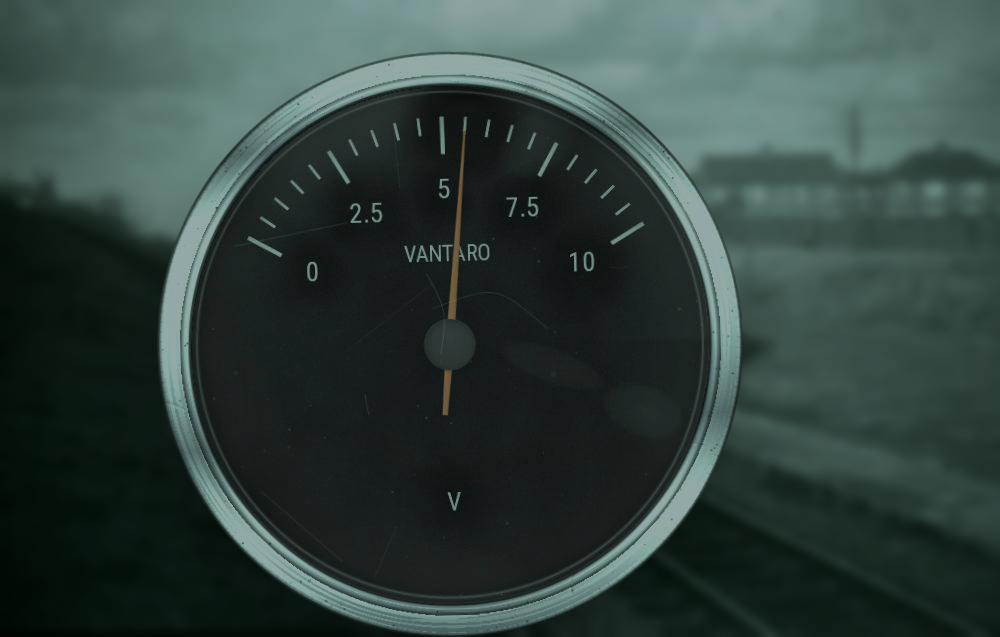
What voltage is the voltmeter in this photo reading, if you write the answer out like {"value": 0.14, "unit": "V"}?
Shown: {"value": 5.5, "unit": "V"}
